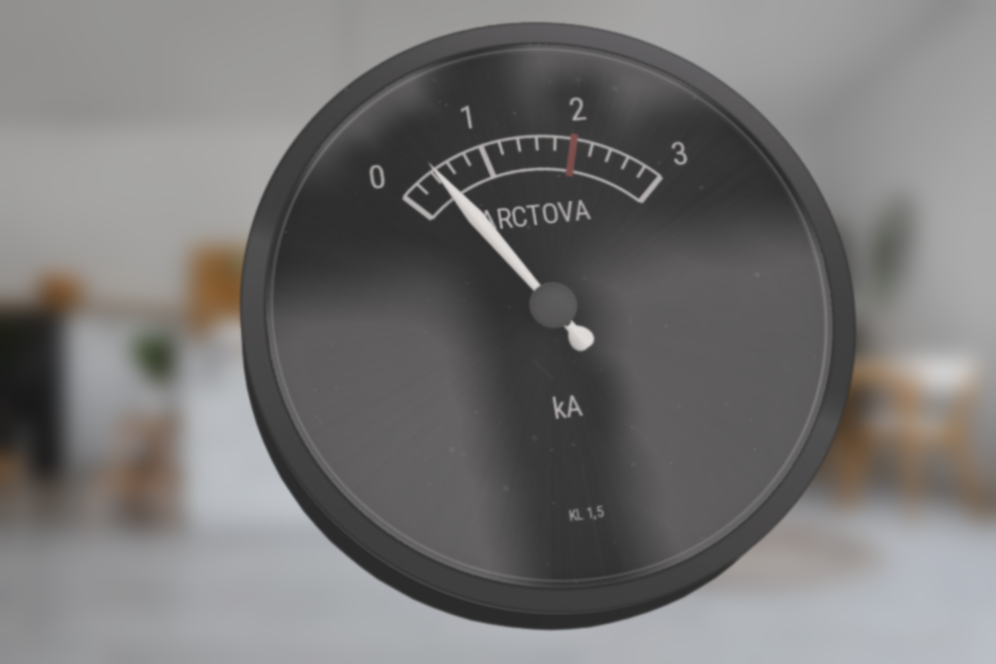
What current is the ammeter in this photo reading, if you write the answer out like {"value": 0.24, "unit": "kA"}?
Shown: {"value": 0.4, "unit": "kA"}
